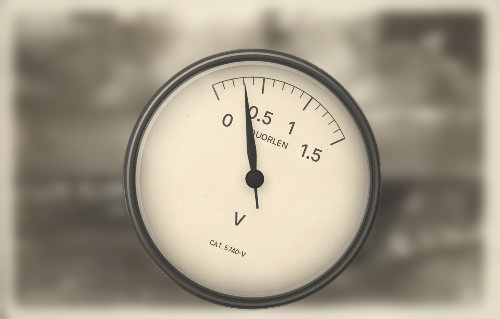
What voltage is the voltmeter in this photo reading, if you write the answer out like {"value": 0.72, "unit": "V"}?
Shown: {"value": 0.3, "unit": "V"}
